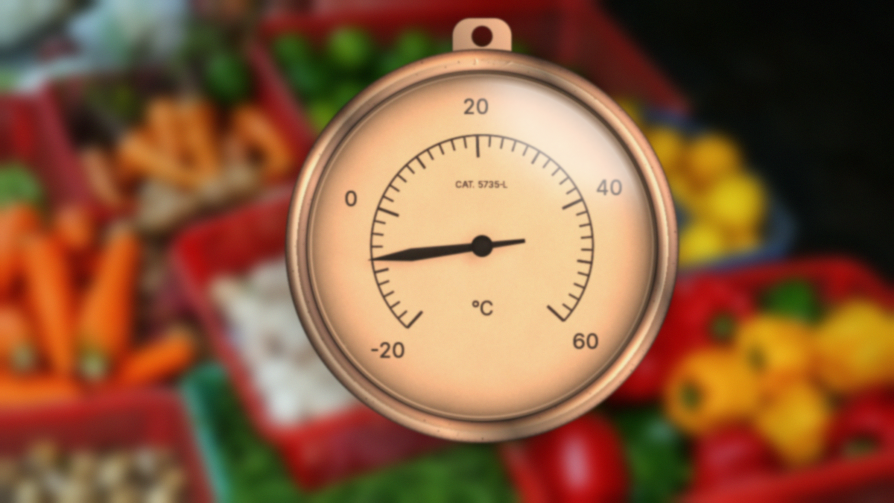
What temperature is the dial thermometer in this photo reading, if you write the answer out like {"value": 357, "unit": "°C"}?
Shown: {"value": -8, "unit": "°C"}
